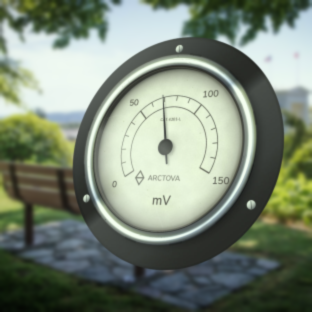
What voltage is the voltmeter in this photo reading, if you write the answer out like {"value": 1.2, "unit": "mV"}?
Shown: {"value": 70, "unit": "mV"}
